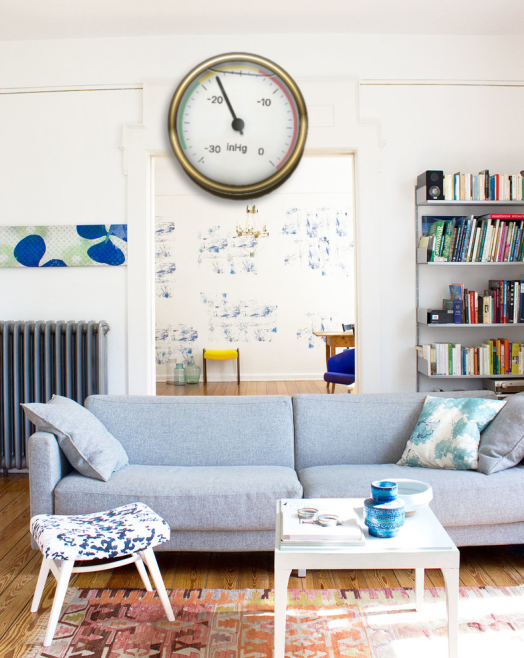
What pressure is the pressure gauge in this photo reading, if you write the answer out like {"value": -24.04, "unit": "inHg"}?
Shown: {"value": -18, "unit": "inHg"}
